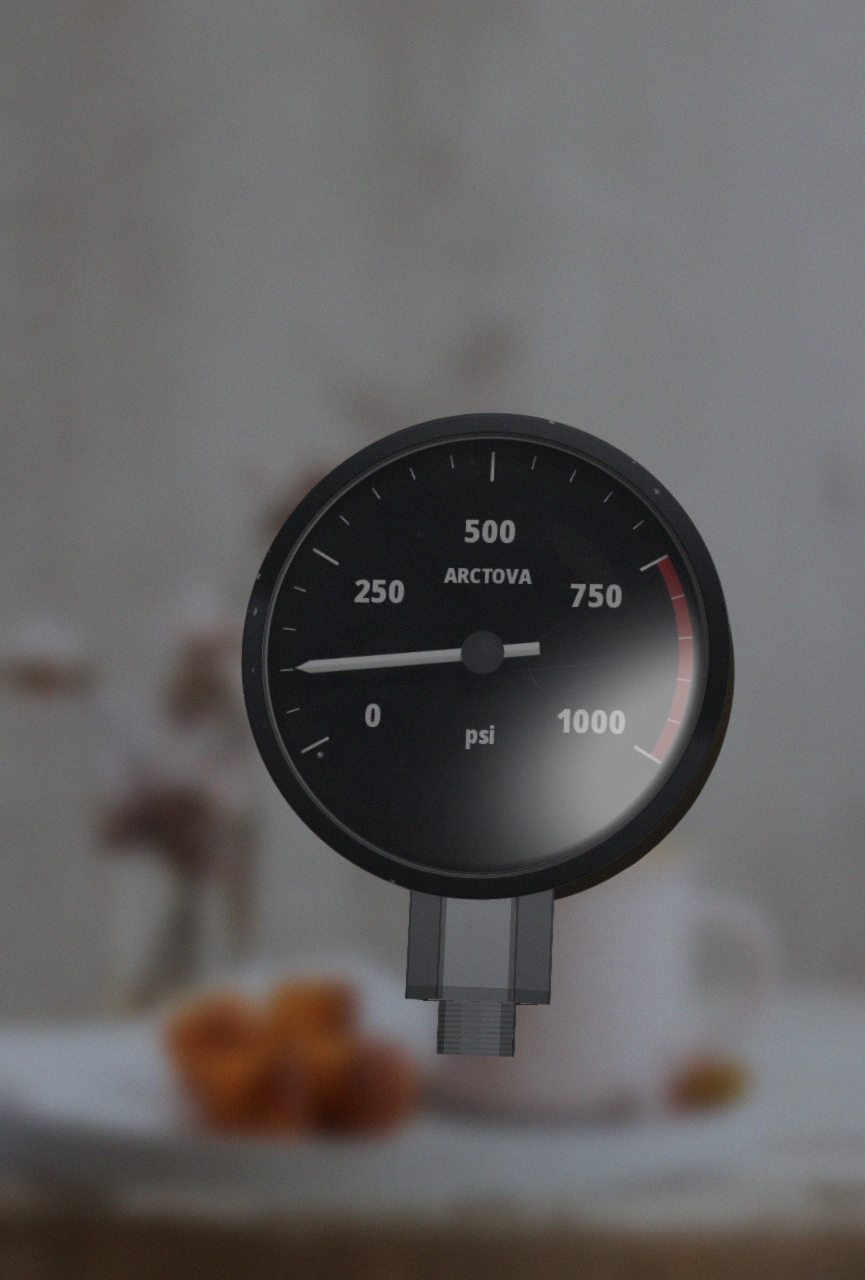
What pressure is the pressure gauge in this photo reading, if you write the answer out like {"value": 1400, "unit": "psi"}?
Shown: {"value": 100, "unit": "psi"}
